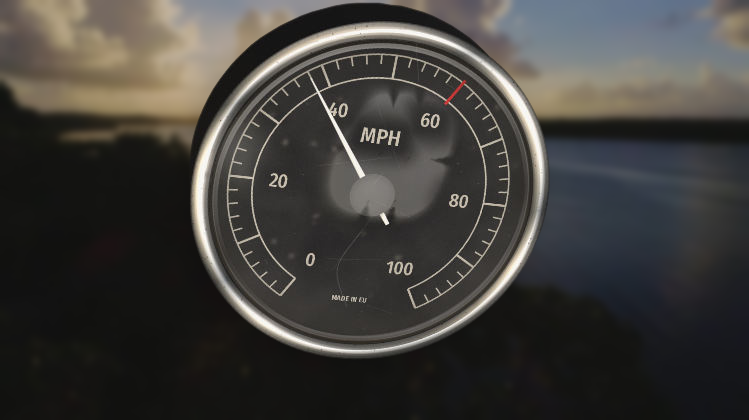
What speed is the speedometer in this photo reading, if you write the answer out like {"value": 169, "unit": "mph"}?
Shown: {"value": 38, "unit": "mph"}
